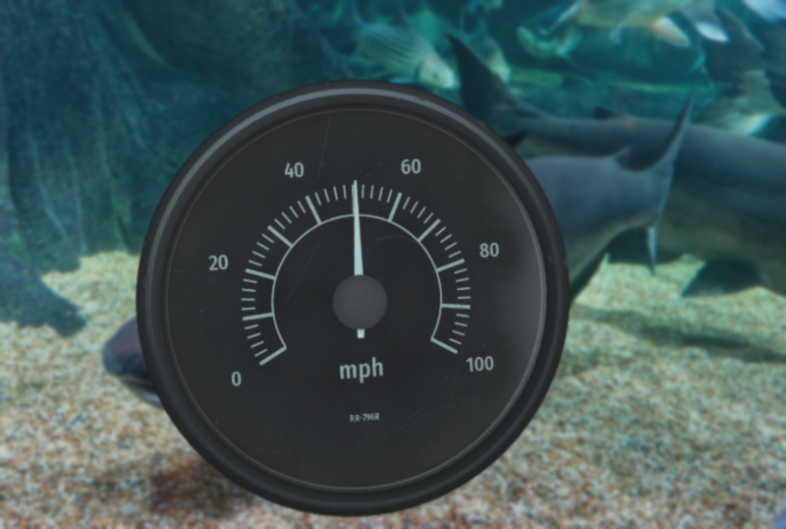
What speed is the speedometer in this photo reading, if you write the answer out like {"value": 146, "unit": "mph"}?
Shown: {"value": 50, "unit": "mph"}
